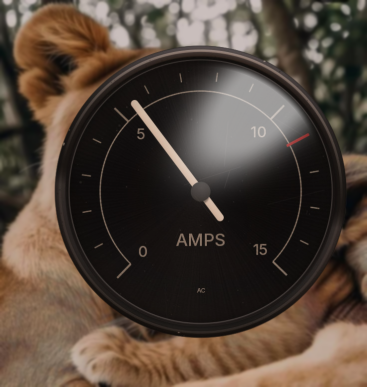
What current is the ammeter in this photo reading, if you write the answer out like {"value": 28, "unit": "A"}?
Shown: {"value": 5.5, "unit": "A"}
